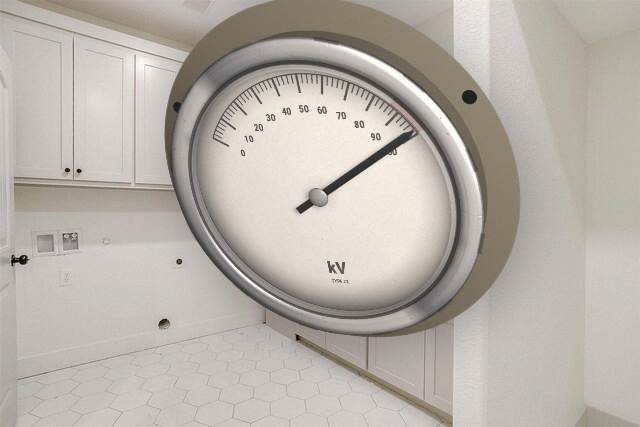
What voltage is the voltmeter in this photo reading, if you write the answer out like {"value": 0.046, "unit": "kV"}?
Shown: {"value": 98, "unit": "kV"}
